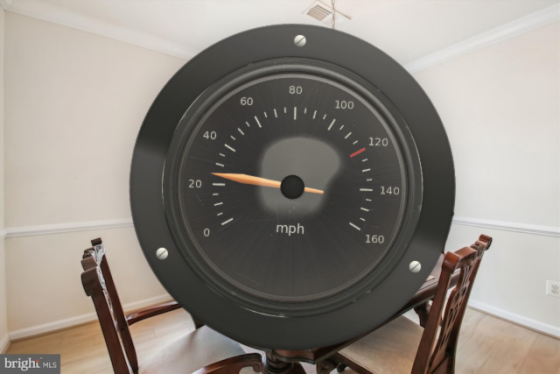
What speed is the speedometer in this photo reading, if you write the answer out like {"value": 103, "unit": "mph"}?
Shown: {"value": 25, "unit": "mph"}
